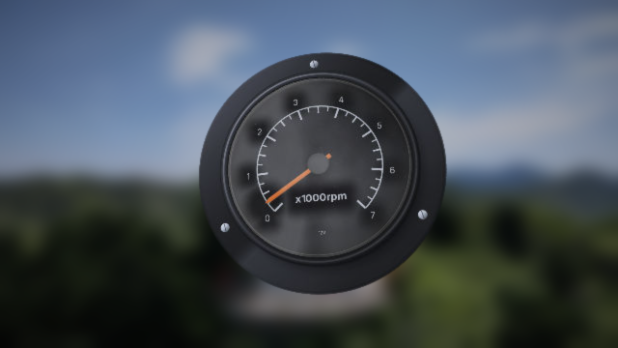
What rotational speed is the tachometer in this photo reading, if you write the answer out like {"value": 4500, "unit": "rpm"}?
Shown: {"value": 250, "unit": "rpm"}
